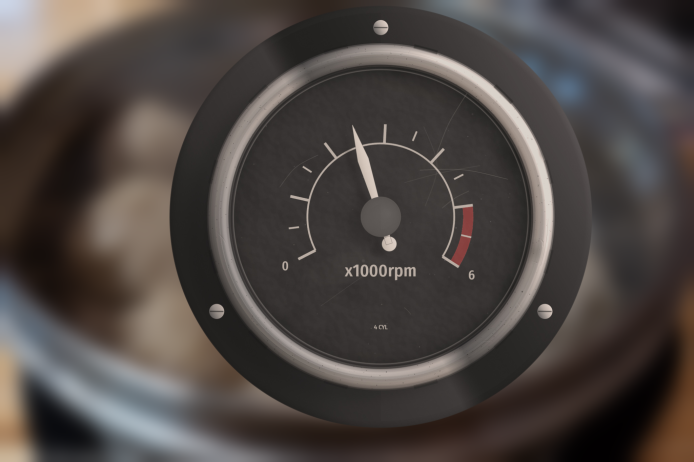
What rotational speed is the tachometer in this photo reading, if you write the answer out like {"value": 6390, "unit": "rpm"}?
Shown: {"value": 2500, "unit": "rpm"}
